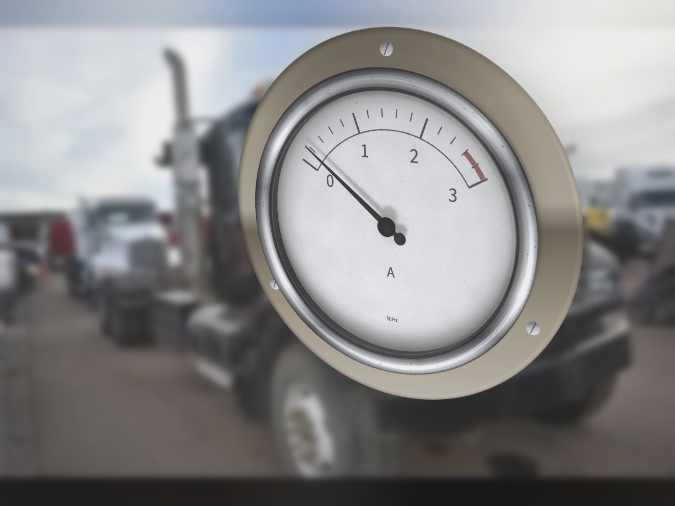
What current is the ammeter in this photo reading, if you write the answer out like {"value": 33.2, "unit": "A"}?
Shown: {"value": 0.2, "unit": "A"}
